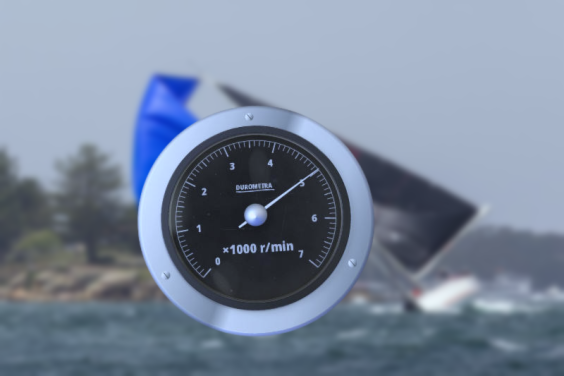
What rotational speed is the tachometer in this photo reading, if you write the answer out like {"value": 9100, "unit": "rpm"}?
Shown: {"value": 5000, "unit": "rpm"}
